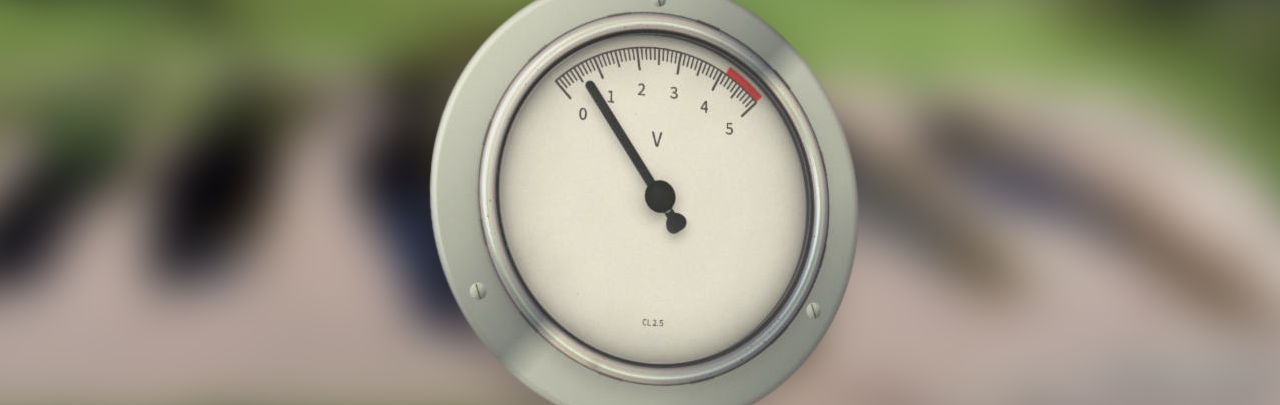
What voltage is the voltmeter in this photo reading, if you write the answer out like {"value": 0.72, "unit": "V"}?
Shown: {"value": 0.5, "unit": "V"}
